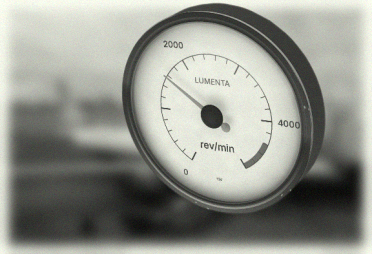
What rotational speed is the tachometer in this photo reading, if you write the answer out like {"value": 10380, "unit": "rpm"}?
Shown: {"value": 1600, "unit": "rpm"}
